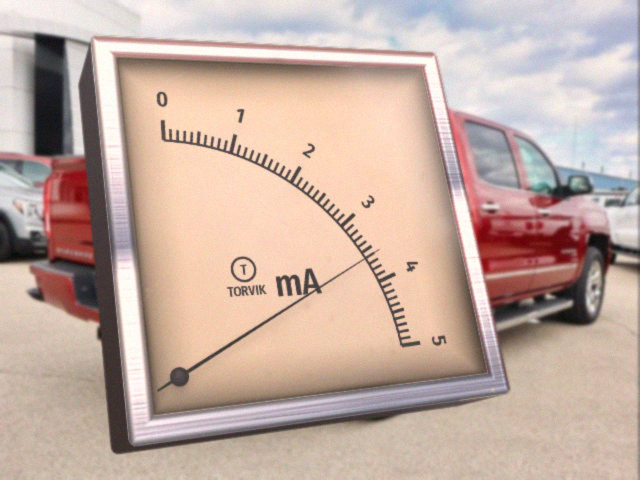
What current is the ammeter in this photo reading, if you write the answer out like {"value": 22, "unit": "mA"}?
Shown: {"value": 3.6, "unit": "mA"}
